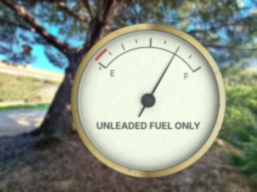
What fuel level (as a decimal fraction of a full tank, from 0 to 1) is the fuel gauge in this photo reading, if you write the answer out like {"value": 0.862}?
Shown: {"value": 0.75}
